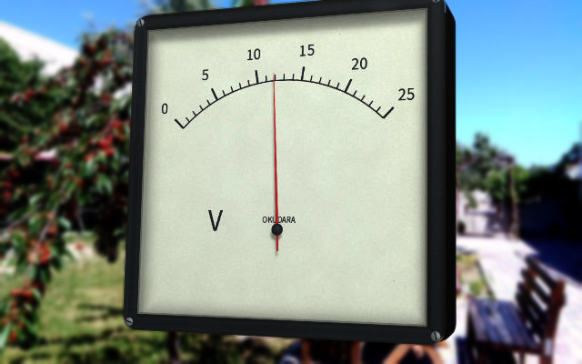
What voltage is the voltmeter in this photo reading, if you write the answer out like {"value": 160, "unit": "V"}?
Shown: {"value": 12, "unit": "V"}
